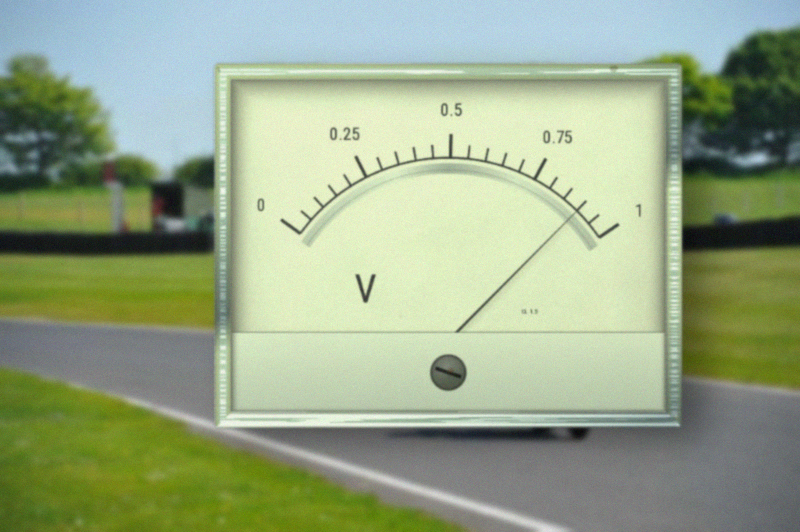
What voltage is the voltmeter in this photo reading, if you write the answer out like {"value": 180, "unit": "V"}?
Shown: {"value": 0.9, "unit": "V"}
